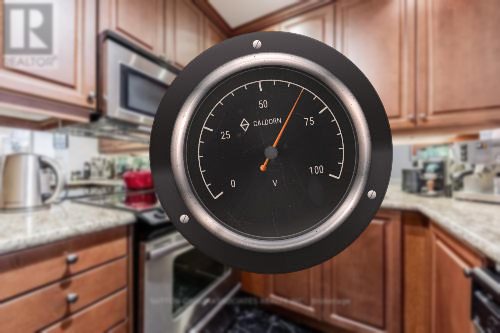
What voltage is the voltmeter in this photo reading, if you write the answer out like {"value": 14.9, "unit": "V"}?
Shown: {"value": 65, "unit": "V"}
